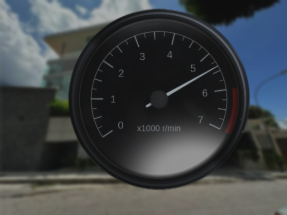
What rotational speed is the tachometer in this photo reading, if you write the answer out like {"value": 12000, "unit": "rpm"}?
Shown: {"value": 5375, "unit": "rpm"}
